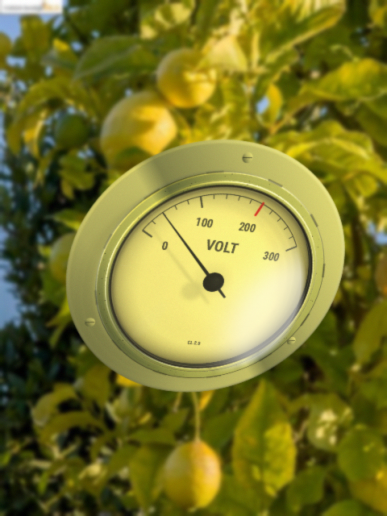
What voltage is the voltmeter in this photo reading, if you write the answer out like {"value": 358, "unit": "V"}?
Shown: {"value": 40, "unit": "V"}
